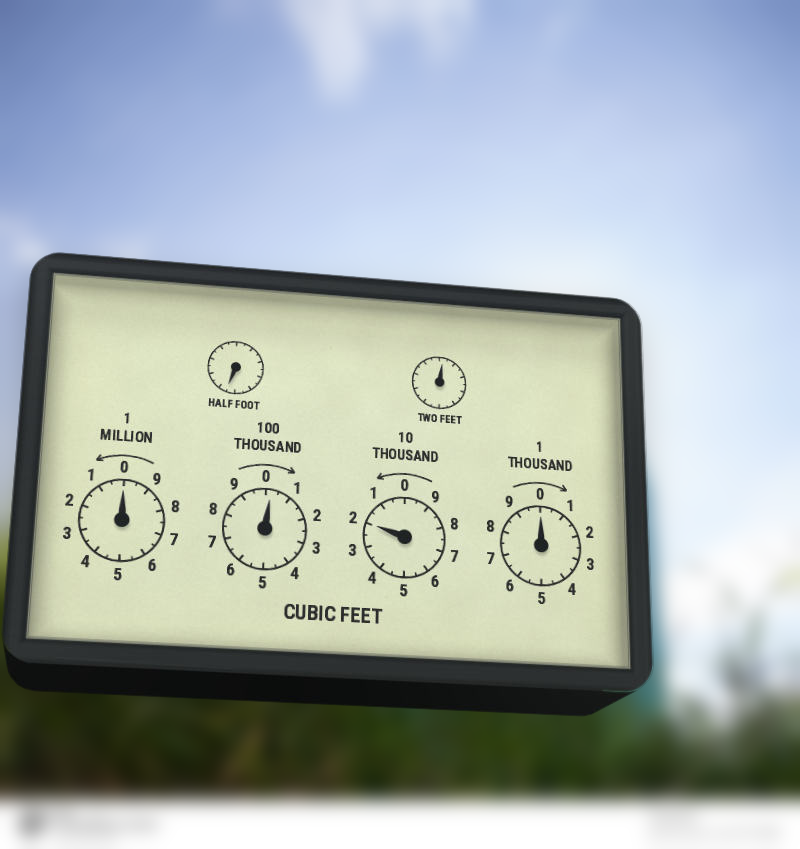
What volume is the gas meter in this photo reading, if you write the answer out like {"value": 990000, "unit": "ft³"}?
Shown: {"value": 2000, "unit": "ft³"}
